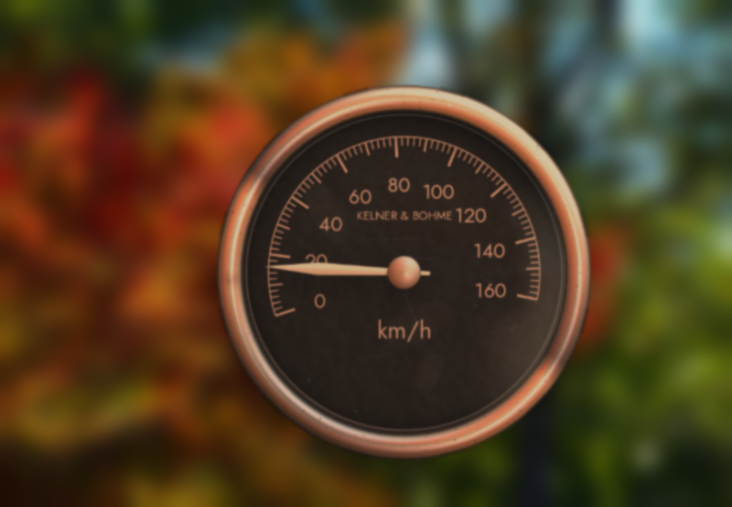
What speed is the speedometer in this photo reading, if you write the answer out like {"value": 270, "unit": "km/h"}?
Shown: {"value": 16, "unit": "km/h"}
